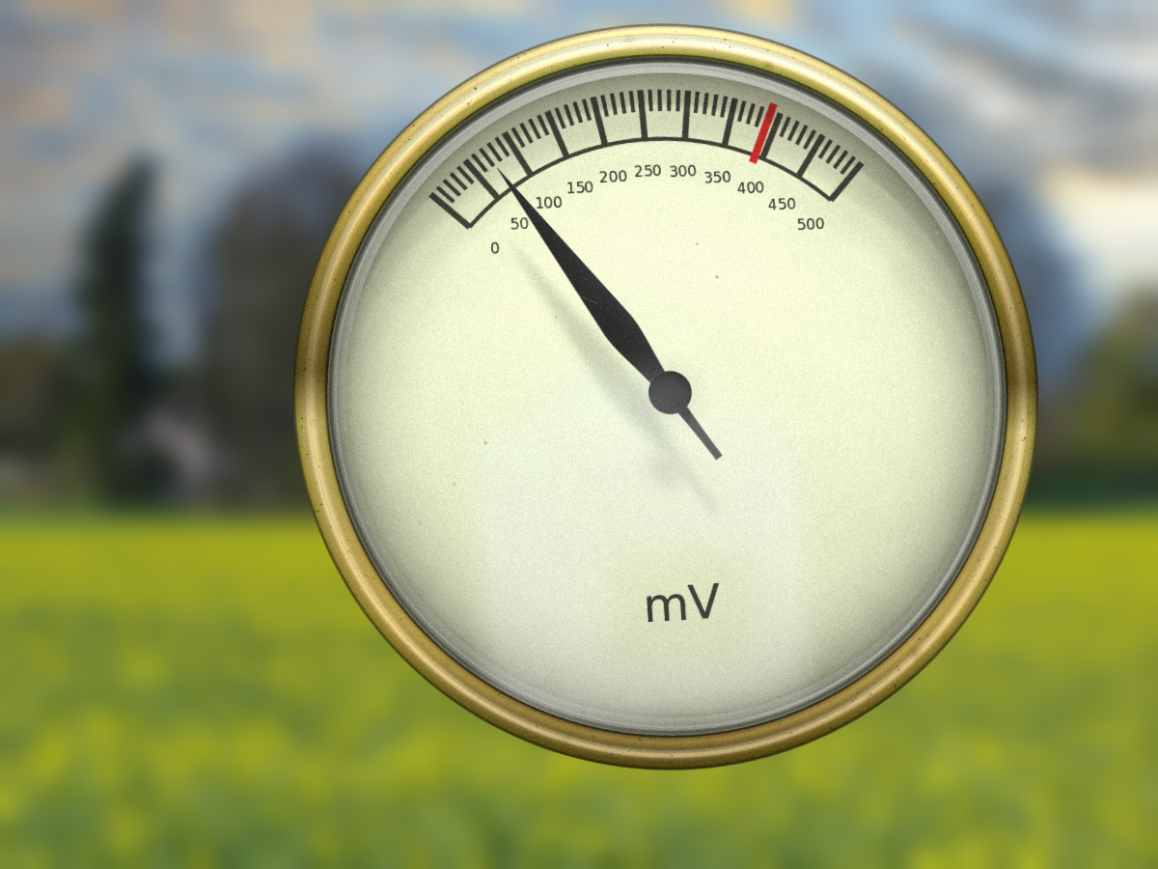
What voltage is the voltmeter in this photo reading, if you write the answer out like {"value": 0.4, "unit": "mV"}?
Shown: {"value": 70, "unit": "mV"}
